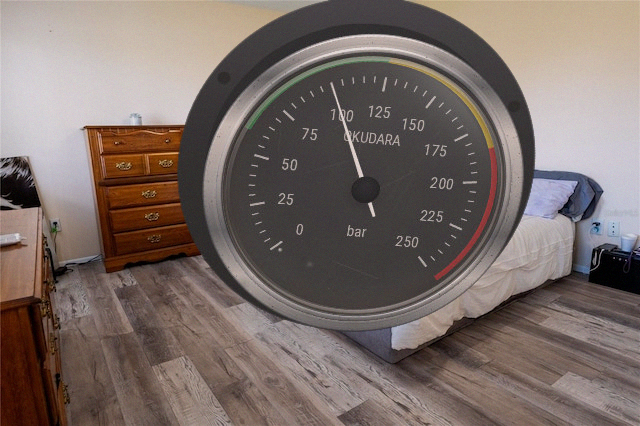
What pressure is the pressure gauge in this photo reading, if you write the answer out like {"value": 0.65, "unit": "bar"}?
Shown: {"value": 100, "unit": "bar"}
